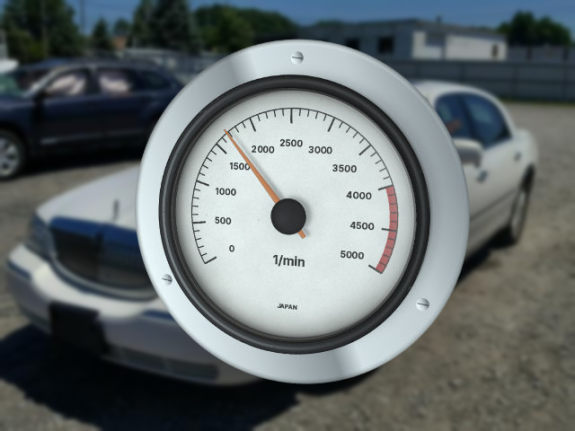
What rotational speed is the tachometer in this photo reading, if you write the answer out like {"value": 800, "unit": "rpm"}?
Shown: {"value": 1700, "unit": "rpm"}
